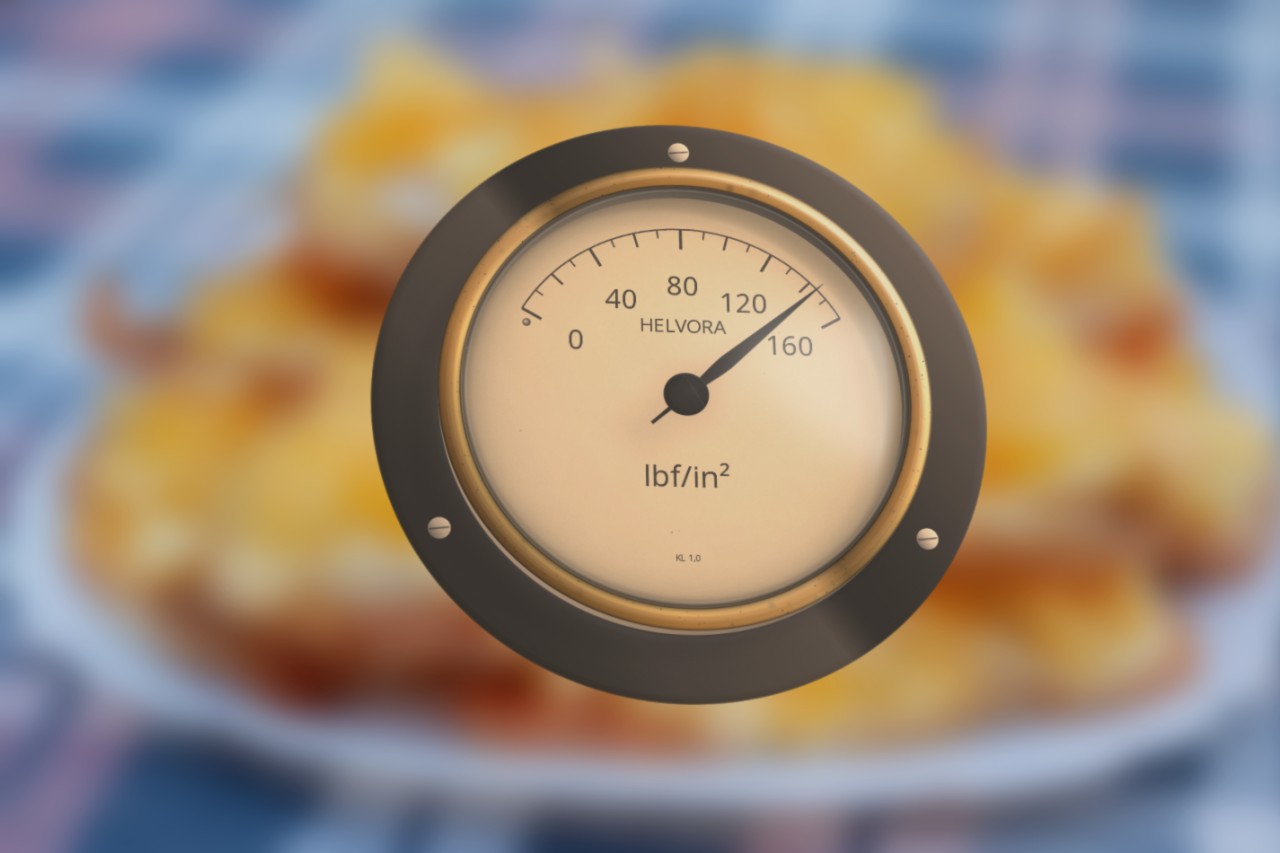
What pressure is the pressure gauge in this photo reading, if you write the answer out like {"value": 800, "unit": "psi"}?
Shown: {"value": 145, "unit": "psi"}
